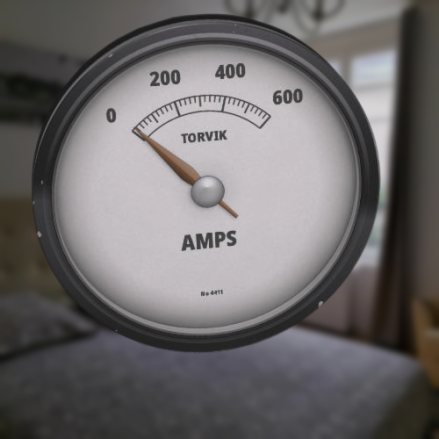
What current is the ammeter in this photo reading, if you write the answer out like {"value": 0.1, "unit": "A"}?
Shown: {"value": 20, "unit": "A"}
